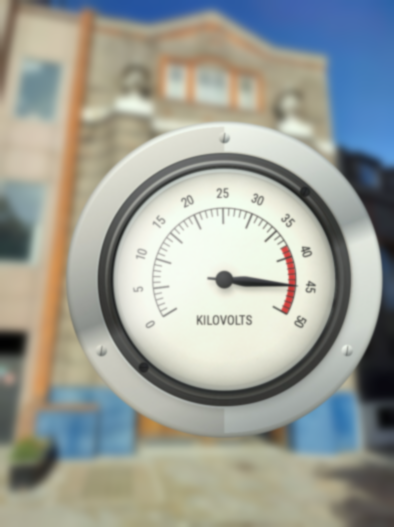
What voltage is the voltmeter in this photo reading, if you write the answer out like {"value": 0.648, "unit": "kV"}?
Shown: {"value": 45, "unit": "kV"}
